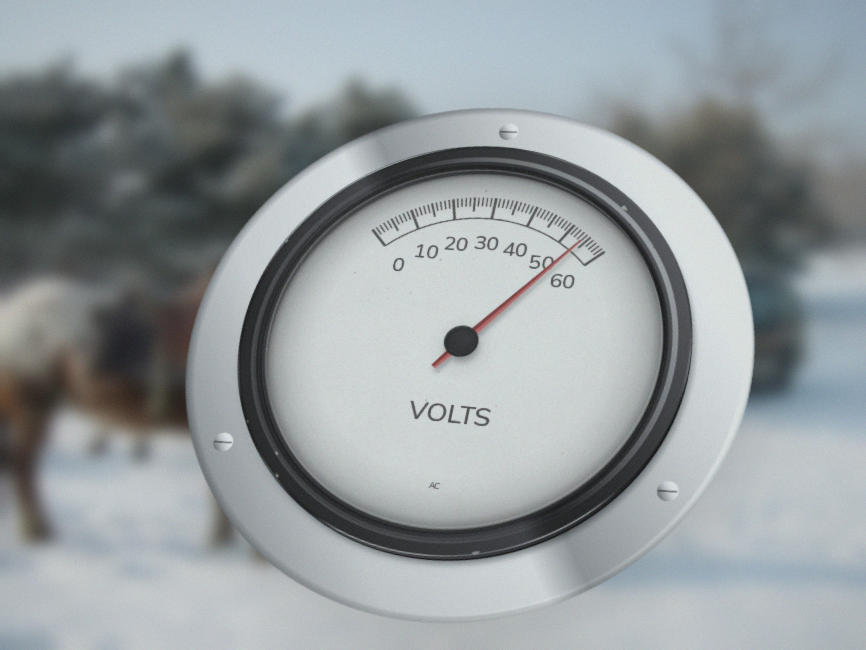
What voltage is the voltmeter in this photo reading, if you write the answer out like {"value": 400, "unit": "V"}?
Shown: {"value": 55, "unit": "V"}
